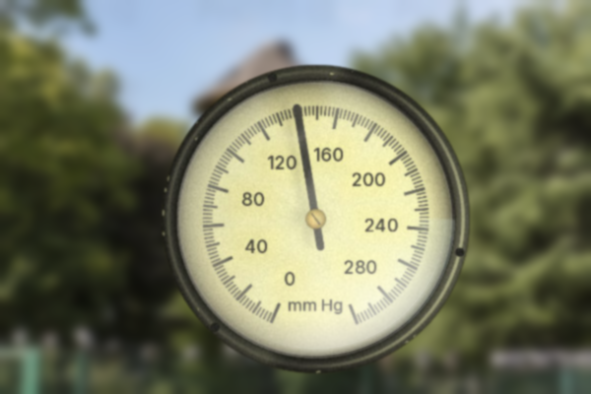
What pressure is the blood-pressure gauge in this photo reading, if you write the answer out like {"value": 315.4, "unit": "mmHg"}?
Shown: {"value": 140, "unit": "mmHg"}
